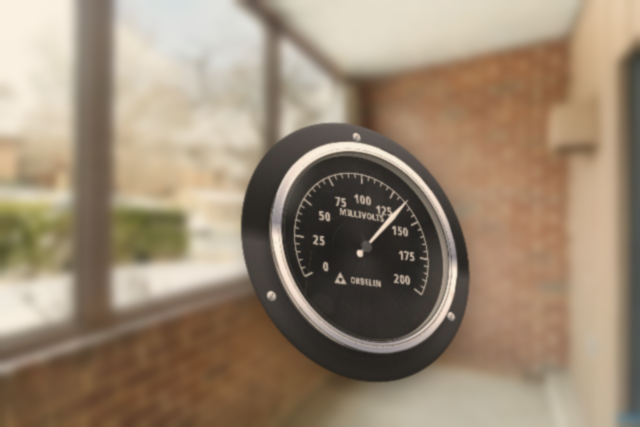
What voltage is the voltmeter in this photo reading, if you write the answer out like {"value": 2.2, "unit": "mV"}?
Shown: {"value": 135, "unit": "mV"}
